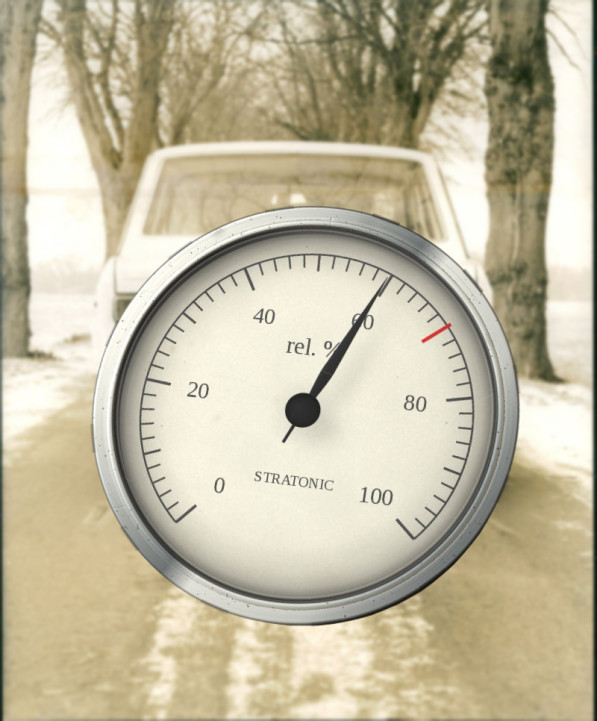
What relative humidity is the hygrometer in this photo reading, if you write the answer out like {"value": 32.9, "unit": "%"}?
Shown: {"value": 60, "unit": "%"}
